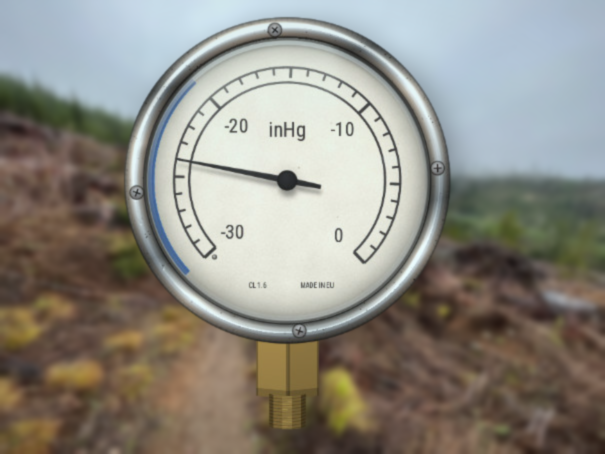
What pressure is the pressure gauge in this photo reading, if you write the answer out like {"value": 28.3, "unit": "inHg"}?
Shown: {"value": -24, "unit": "inHg"}
